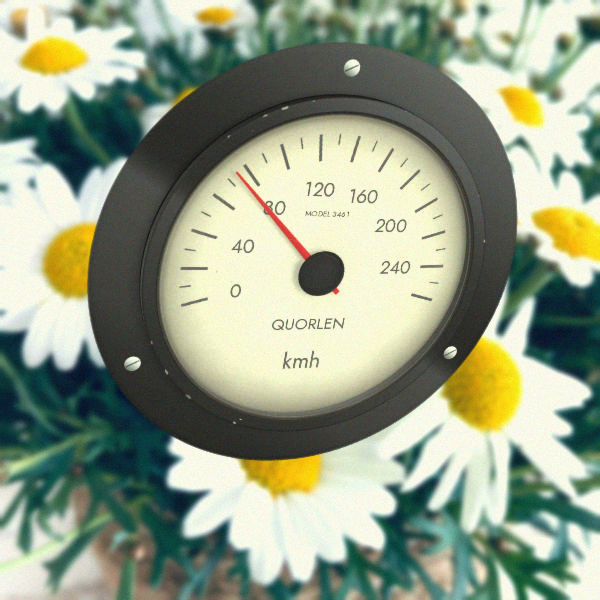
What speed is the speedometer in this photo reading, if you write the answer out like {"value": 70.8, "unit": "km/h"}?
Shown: {"value": 75, "unit": "km/h"}
